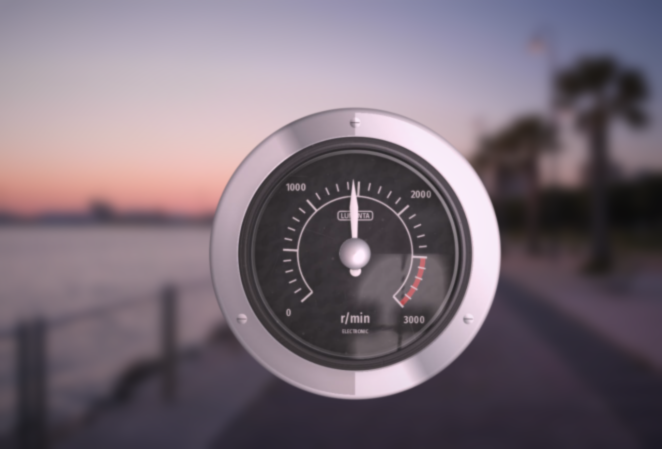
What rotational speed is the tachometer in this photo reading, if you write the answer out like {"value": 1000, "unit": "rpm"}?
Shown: {"value": 1450, "unit": "rpm"}
